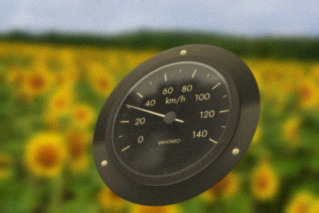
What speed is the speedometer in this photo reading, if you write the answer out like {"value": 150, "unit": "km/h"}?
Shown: {"value": 30, "unit": "km/h"}
